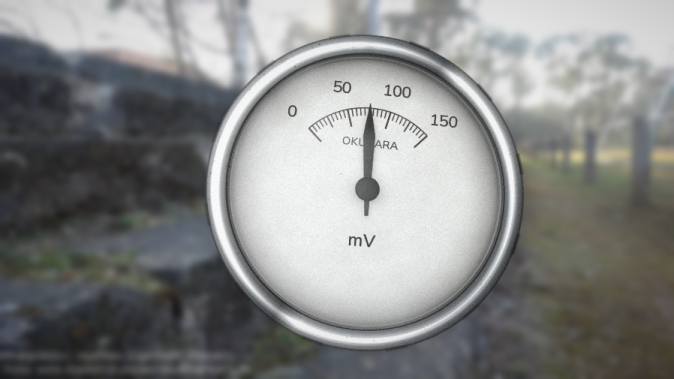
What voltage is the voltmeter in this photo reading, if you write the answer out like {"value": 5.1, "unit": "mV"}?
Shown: {"value": 75, "unit": "mV"}
